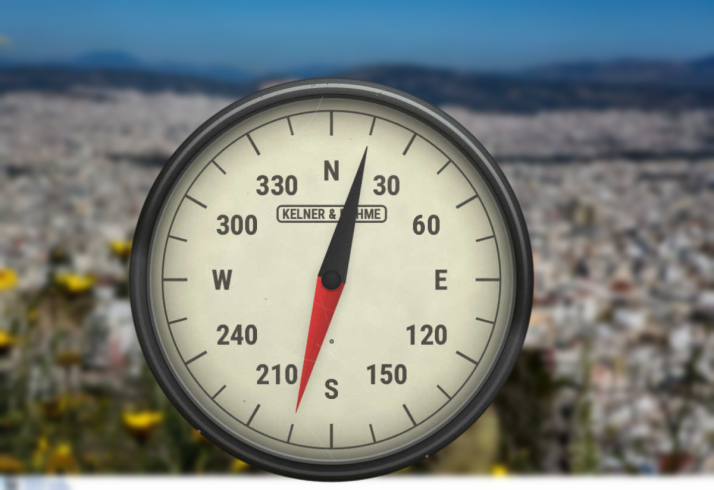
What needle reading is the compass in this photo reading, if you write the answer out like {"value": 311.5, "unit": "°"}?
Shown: {"value": 195, "unit": "°"}
